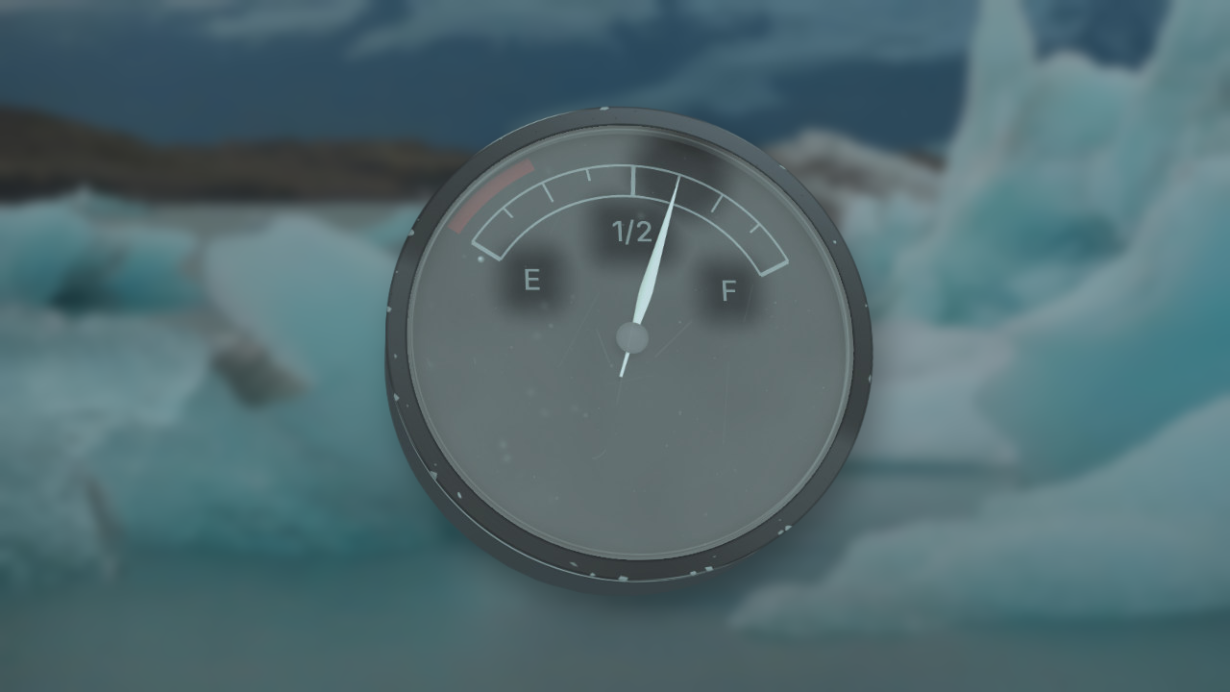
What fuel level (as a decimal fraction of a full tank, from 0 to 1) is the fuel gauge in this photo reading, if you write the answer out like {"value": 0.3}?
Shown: {"value": 0.625}
